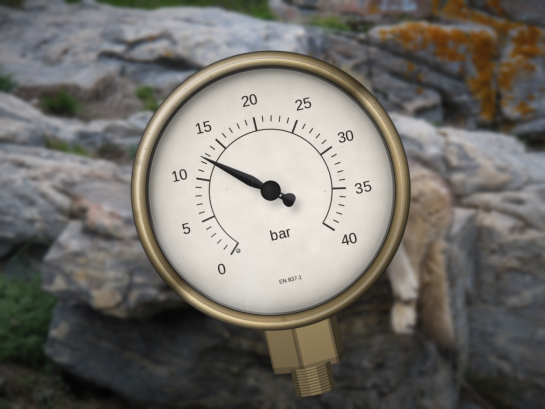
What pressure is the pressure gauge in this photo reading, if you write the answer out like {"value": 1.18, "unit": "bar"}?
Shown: {"value": 12.5, "unit": "bar"}
